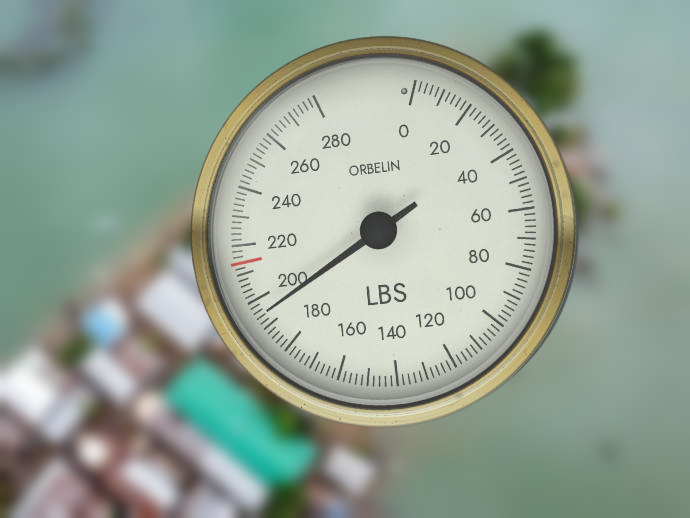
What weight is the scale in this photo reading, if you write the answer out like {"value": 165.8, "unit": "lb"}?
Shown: {"value": 194, "unit": "lb"}
